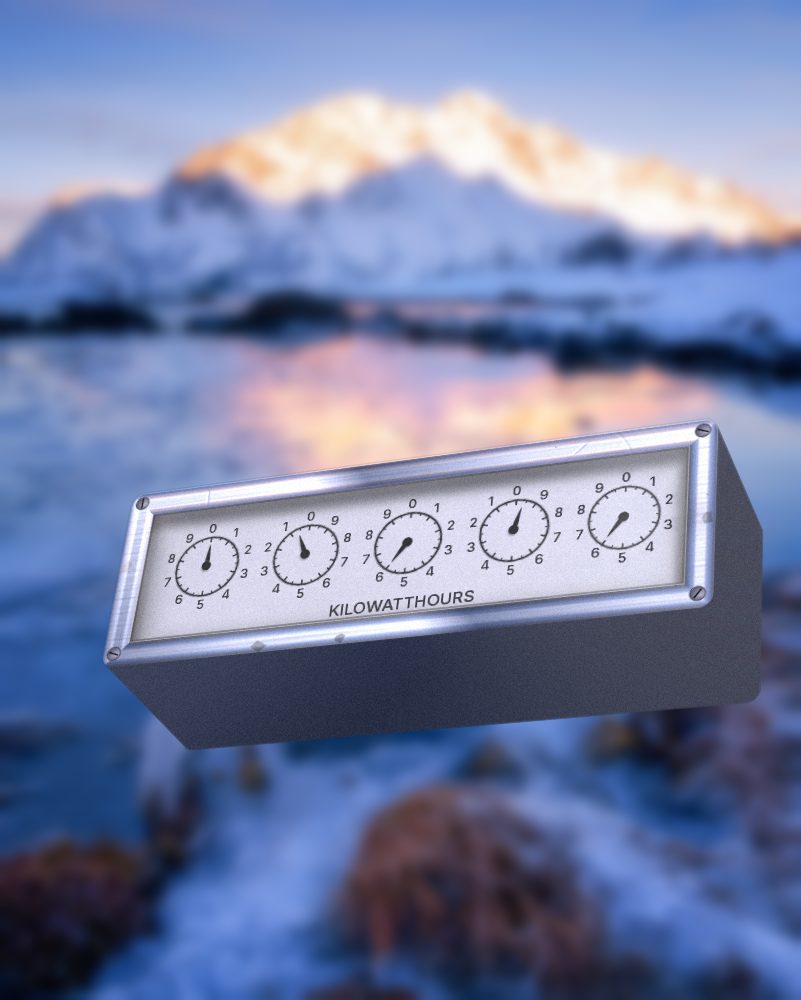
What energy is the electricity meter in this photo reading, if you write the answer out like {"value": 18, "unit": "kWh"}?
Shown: {"value": 596, "unit": "kWh"}
